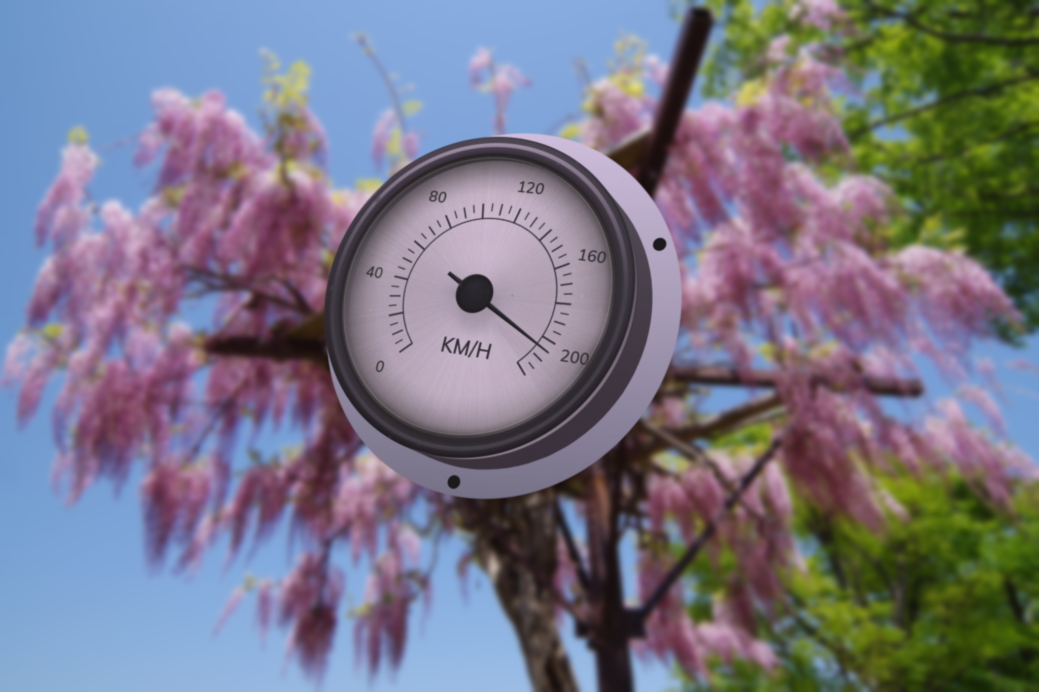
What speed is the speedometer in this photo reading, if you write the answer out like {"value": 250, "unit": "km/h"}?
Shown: {"value": 205, "unit": "km/h"}
